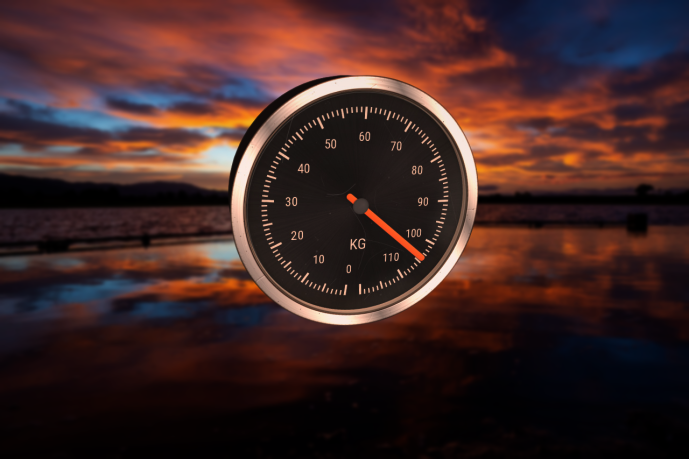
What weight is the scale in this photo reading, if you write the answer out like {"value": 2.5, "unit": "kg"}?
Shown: {"value": 104, "unit": "kg"}
